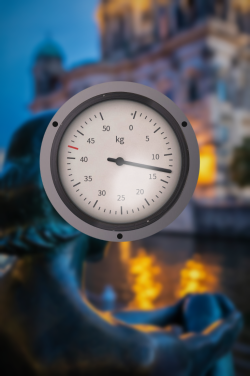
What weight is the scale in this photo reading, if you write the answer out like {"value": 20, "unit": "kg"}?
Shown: {"value": 13, "unit": "kg"}
